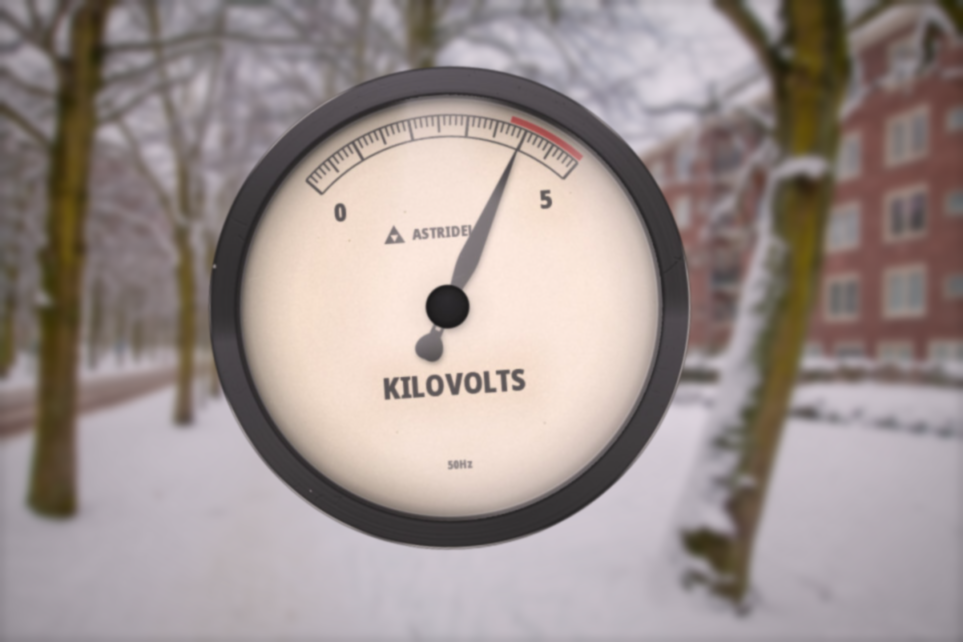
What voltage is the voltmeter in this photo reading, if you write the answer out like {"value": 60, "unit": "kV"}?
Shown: {"value": 4, "unit": "kV"}
